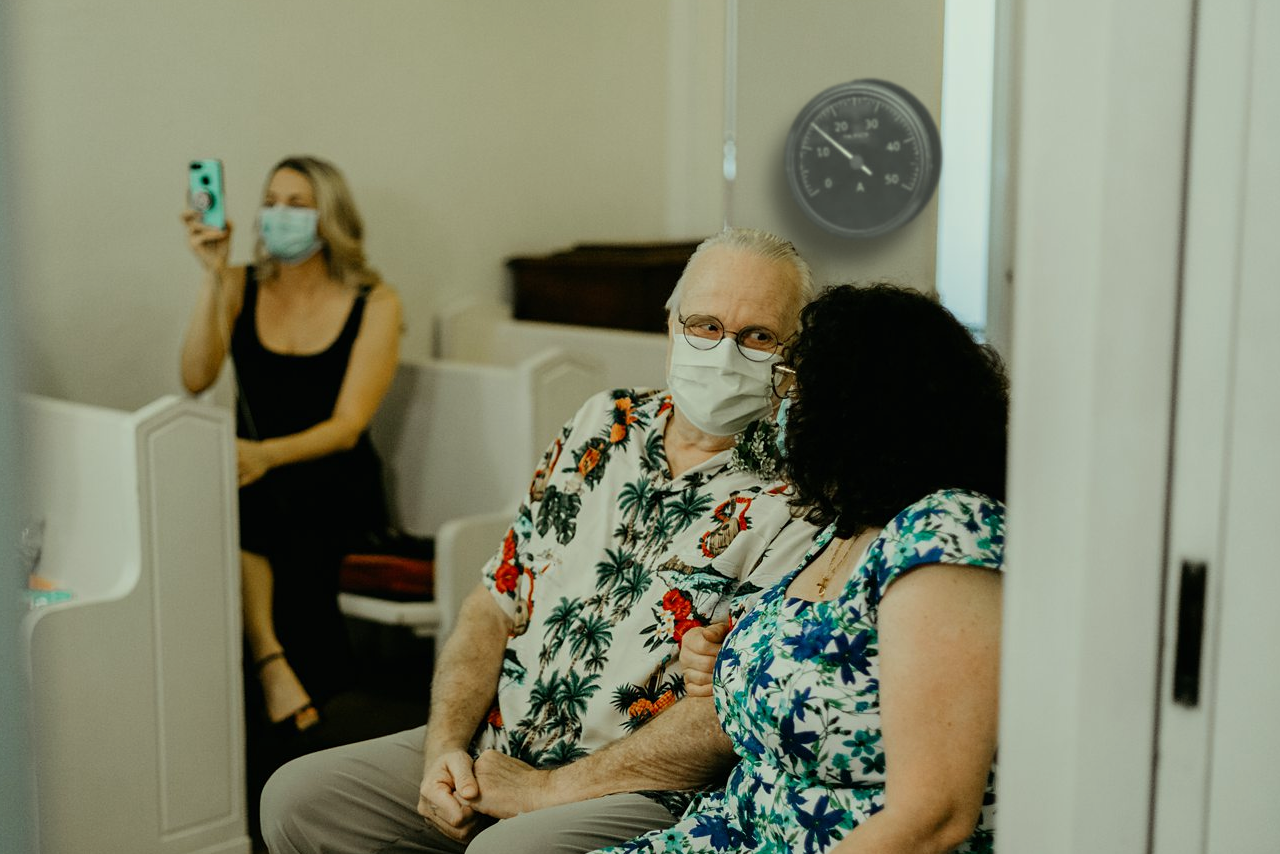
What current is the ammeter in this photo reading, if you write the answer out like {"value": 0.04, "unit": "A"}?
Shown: {"value": 15, "unit": "A"}
